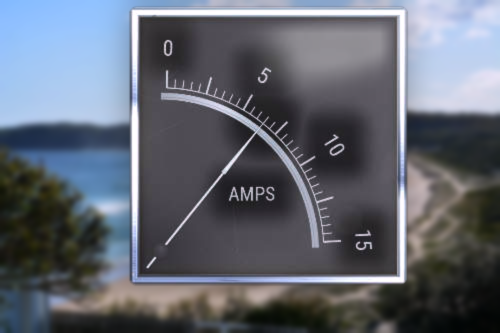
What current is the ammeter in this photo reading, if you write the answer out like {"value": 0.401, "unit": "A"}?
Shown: {"value": 6.5, "unit": "A"}
